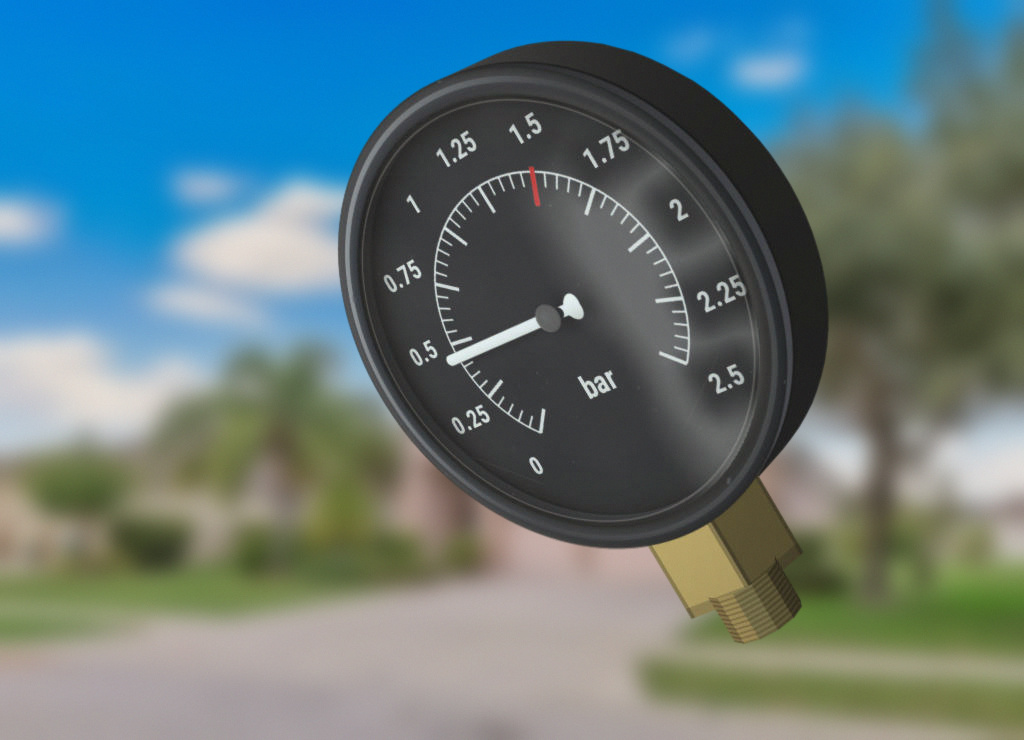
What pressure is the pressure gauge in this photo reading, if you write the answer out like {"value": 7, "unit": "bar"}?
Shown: {"value": 0.45, "unit": "bar"}
